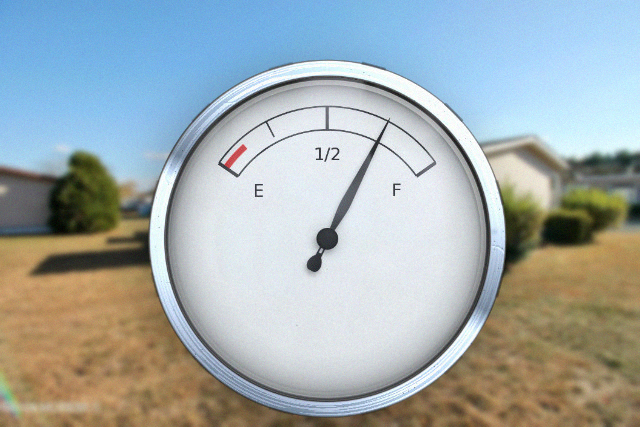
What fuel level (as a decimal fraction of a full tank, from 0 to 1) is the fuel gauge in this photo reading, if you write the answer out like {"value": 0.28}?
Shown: {"value": 0.75}
